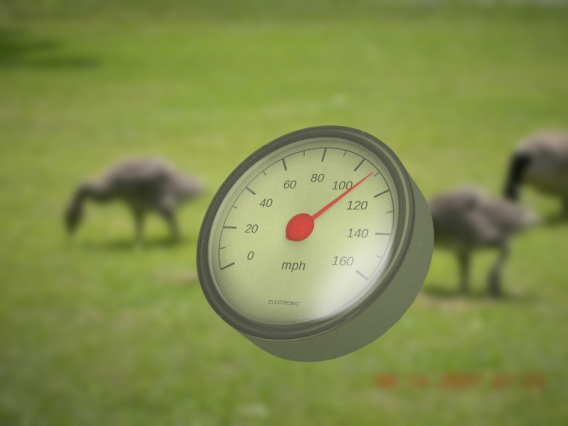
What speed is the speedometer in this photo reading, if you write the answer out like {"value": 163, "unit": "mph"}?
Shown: {"value": 110, "unit": "mph"}
